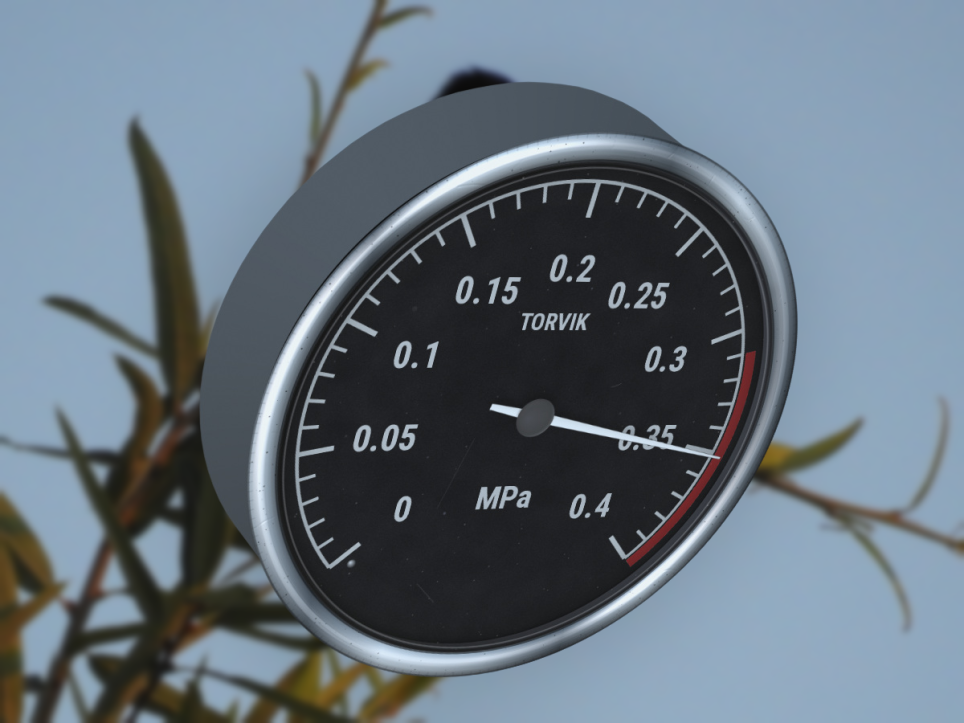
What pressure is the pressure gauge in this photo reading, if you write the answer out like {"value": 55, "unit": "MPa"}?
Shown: {"value": 0.35, "unit": "MPa"}
